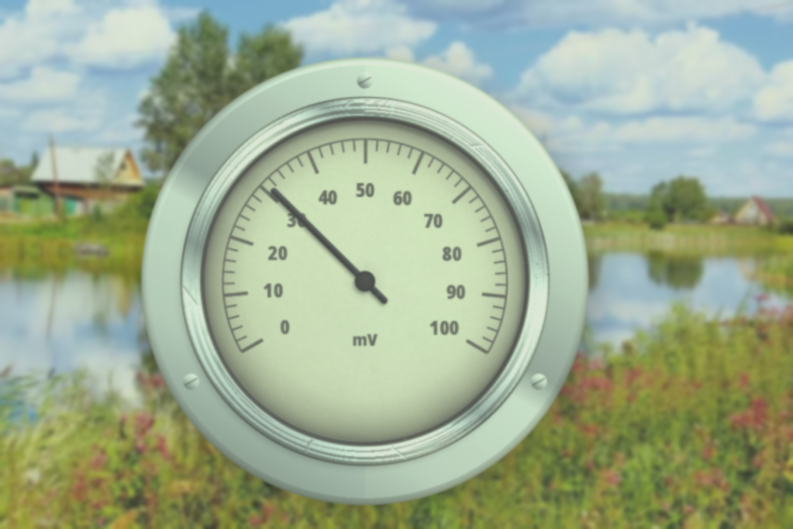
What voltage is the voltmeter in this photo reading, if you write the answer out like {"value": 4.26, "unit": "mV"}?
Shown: {"value": 31, "unit": "mV"}
